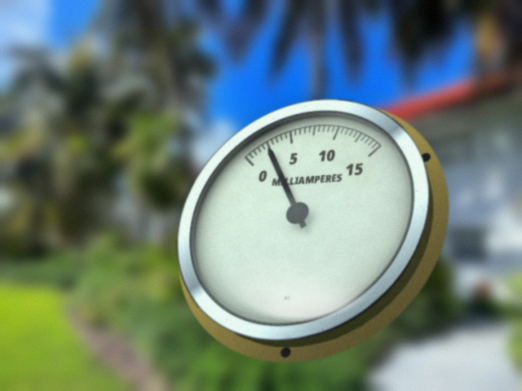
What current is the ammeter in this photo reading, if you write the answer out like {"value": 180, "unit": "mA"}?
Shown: {"value": 2.5, "unit": "mA"}
